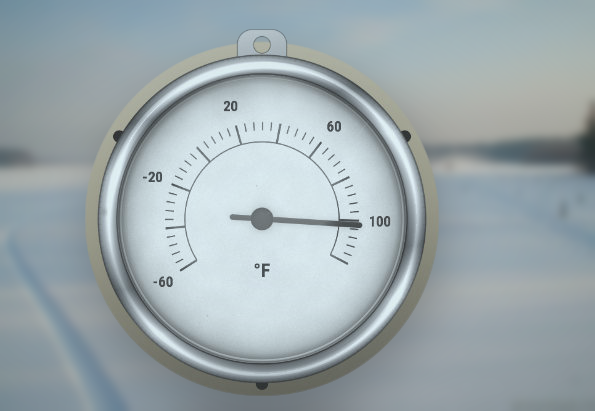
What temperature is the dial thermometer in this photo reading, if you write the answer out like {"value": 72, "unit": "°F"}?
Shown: {"value": 102, "unit": "°F"}
